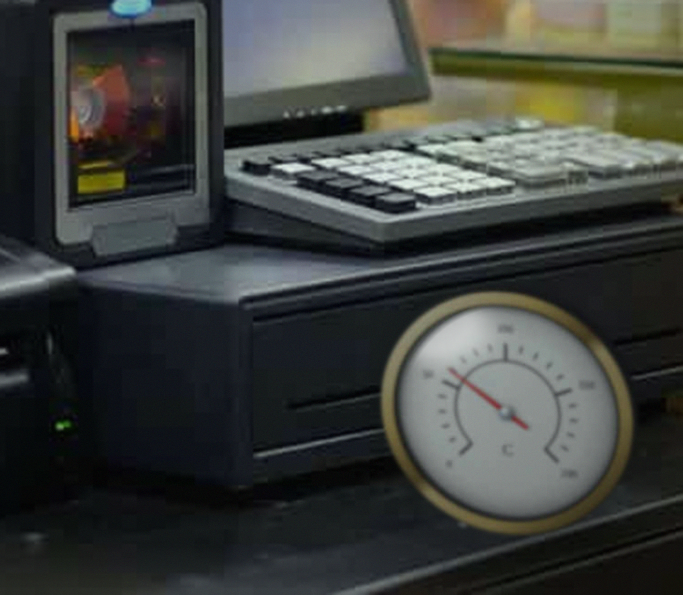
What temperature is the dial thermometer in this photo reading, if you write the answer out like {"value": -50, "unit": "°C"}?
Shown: {"value": 60, "unit": "°C"}
